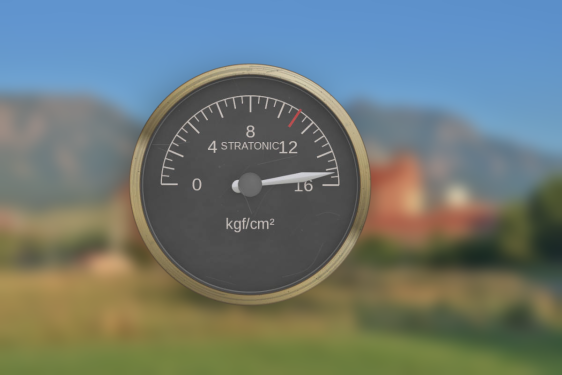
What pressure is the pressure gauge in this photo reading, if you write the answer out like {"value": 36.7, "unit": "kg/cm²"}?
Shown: {"value": 15.25, "unit": "kg/cm²"}
